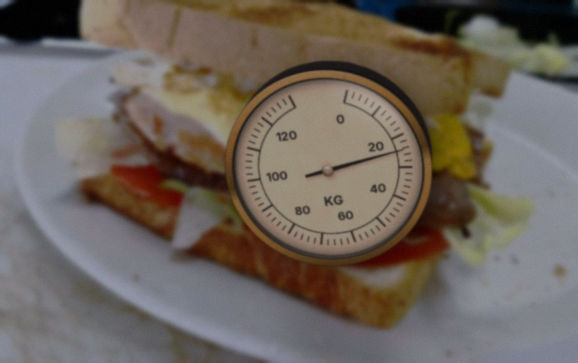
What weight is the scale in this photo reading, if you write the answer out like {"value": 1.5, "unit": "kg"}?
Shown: {"value": 24, "unit": "kg"}
